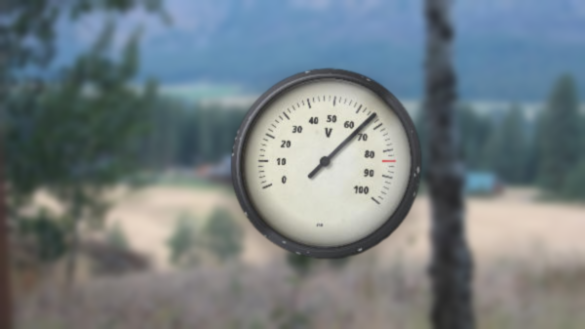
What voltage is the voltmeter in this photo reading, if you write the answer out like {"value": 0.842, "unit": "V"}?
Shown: {"value": 66, "unit": "V"}
